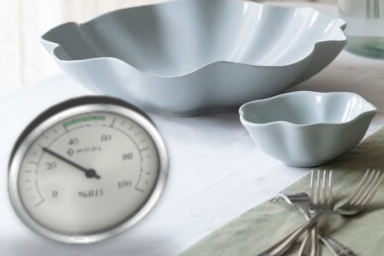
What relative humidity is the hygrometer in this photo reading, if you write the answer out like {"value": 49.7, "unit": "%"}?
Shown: {"value": 28, "unit": "%"}
